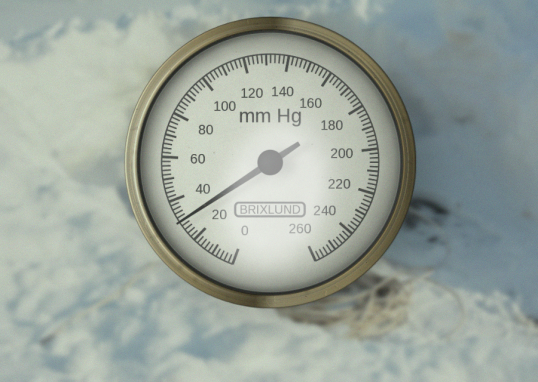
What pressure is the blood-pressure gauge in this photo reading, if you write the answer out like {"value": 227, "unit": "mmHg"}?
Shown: {"value": 30, "unit": "mmHg"}
